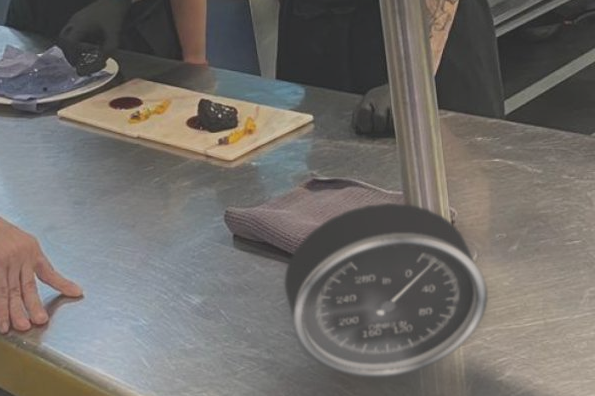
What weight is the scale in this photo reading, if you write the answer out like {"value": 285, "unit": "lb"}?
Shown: {"value": 10, "unit": "lb"}
